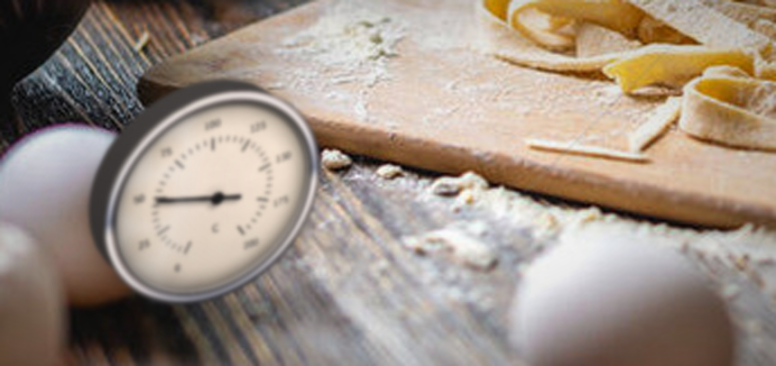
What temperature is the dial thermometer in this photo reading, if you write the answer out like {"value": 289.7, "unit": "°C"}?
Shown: {"value": 50, "unit": "°C"}
